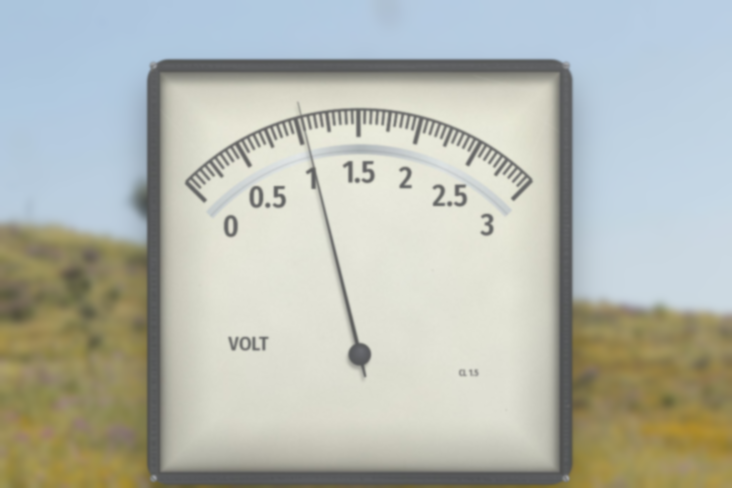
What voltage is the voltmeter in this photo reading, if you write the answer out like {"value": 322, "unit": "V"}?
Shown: {"value": 1.05, "unit": "V"}
